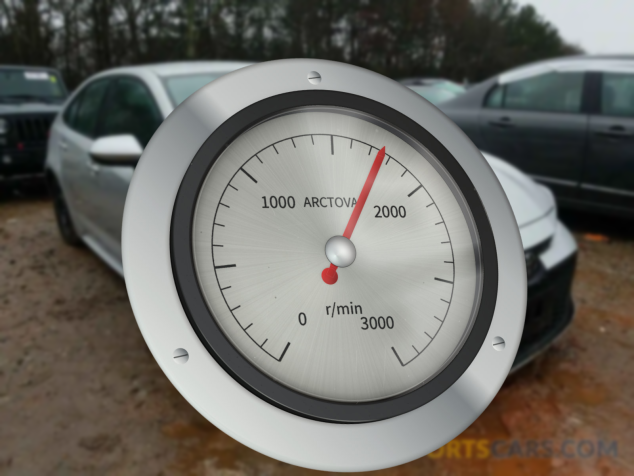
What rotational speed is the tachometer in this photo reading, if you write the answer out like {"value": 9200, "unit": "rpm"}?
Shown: {"value": 1750, "unit": "rpm"}
